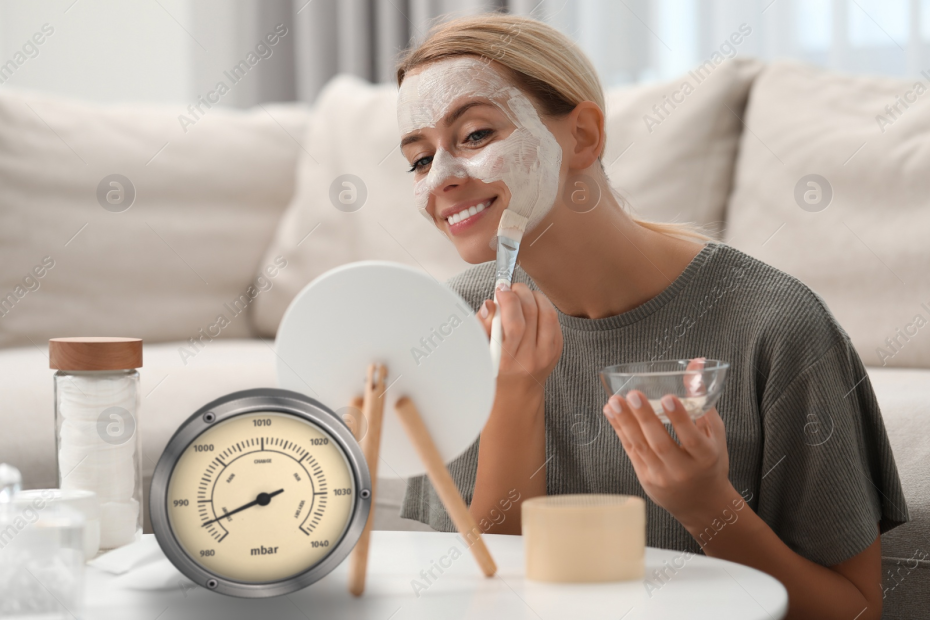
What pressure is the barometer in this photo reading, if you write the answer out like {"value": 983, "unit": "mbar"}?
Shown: {"value": 985, "unit": "mbar"}
